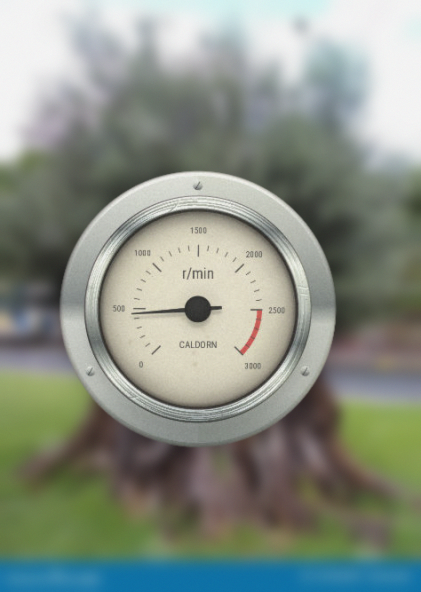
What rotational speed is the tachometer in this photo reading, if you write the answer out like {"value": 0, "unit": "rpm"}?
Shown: {"value": 450, "unit": "rpm"}
